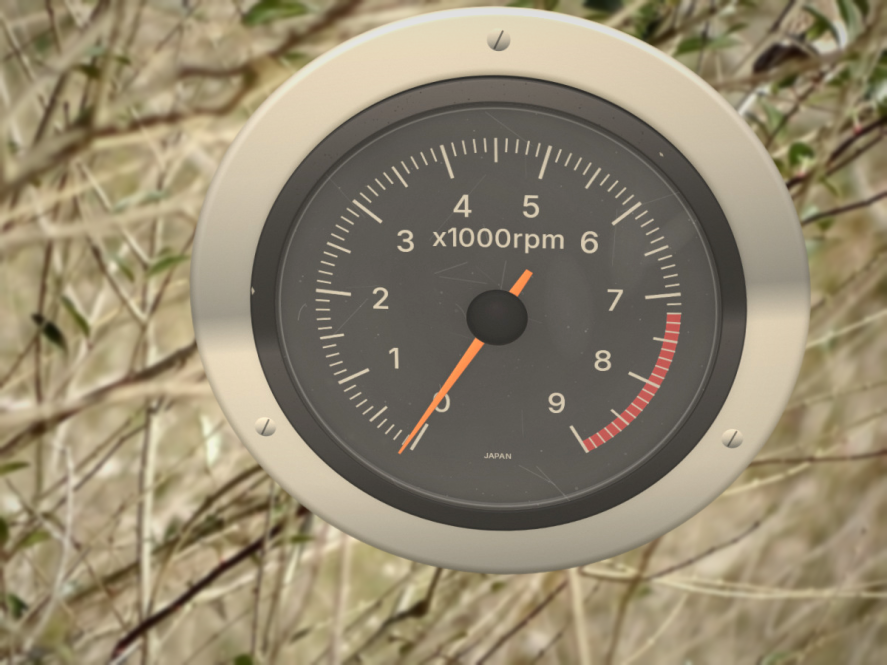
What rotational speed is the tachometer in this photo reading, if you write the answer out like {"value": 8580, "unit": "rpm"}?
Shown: {"value": 100, "unit": "rpm"}
